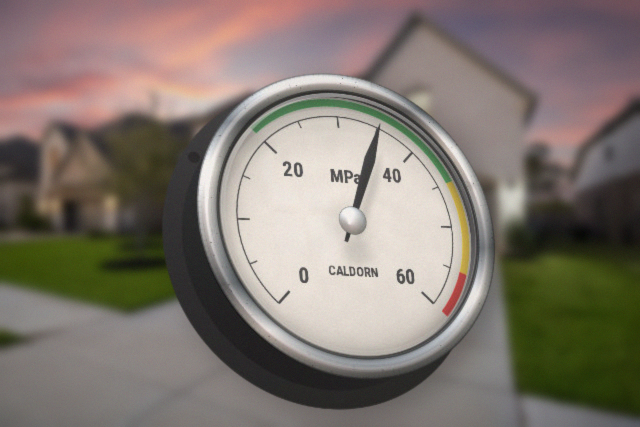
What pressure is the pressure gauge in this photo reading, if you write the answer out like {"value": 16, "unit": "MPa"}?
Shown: {"value": 35, "unit": "MPa"}
